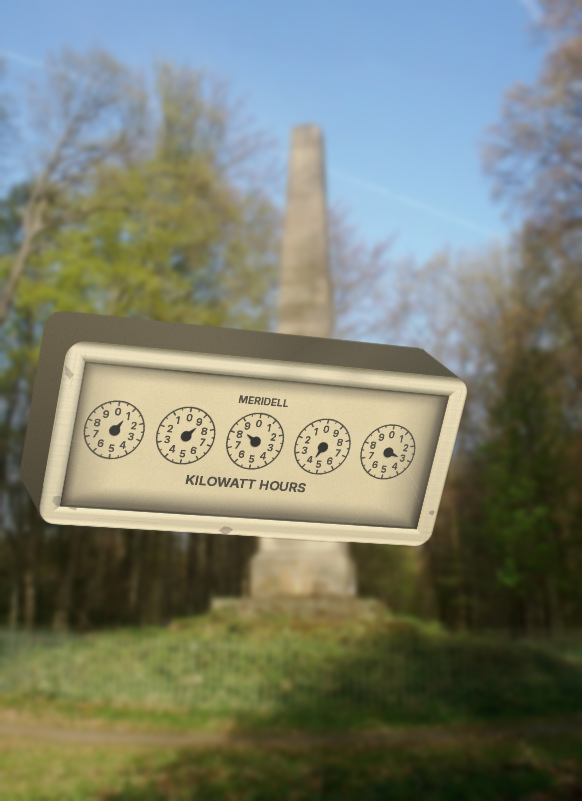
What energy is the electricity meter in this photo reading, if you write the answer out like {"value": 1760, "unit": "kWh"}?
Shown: {"value": 8843, "unit": "kWh"}
